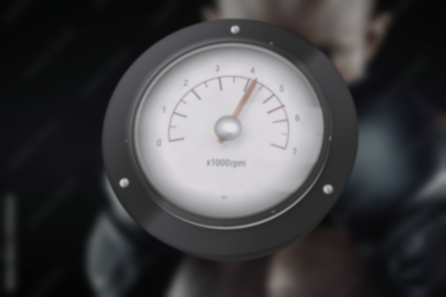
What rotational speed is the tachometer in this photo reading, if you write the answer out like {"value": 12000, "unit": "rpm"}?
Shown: {"value": 4250, "unit": "rpm"}
